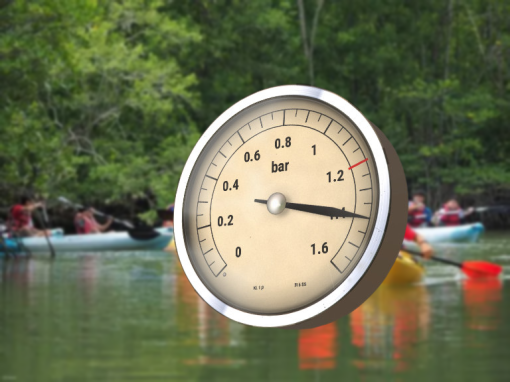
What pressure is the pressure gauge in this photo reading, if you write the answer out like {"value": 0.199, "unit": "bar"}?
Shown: {"value": 1.4, "unit": "bar"}
